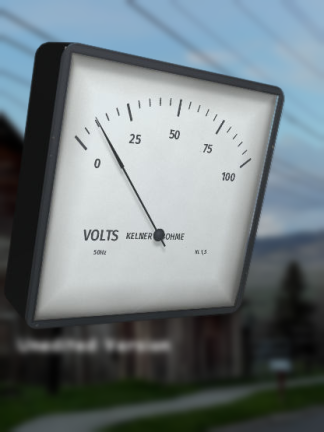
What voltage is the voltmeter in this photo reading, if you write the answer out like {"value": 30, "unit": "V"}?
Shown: {"value": 10, "unit": "V"}
